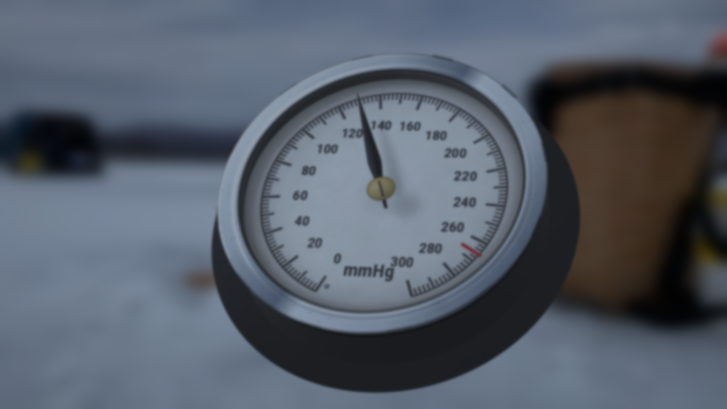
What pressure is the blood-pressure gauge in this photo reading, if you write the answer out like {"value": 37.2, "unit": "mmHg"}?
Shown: {"value": 130, "unit": "mmHg"}
